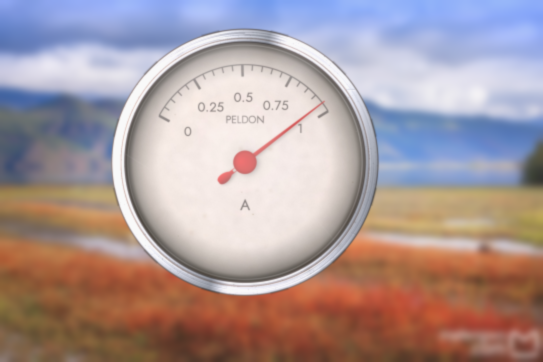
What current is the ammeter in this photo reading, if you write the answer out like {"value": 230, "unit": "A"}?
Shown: {"value": 0.95, "unit": "A"}
